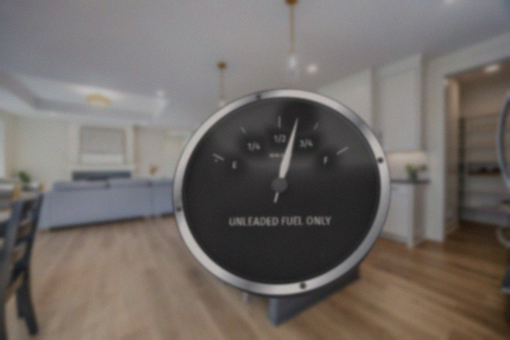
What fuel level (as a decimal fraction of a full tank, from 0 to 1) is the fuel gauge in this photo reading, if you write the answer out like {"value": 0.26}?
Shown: {"value": 0.625}
